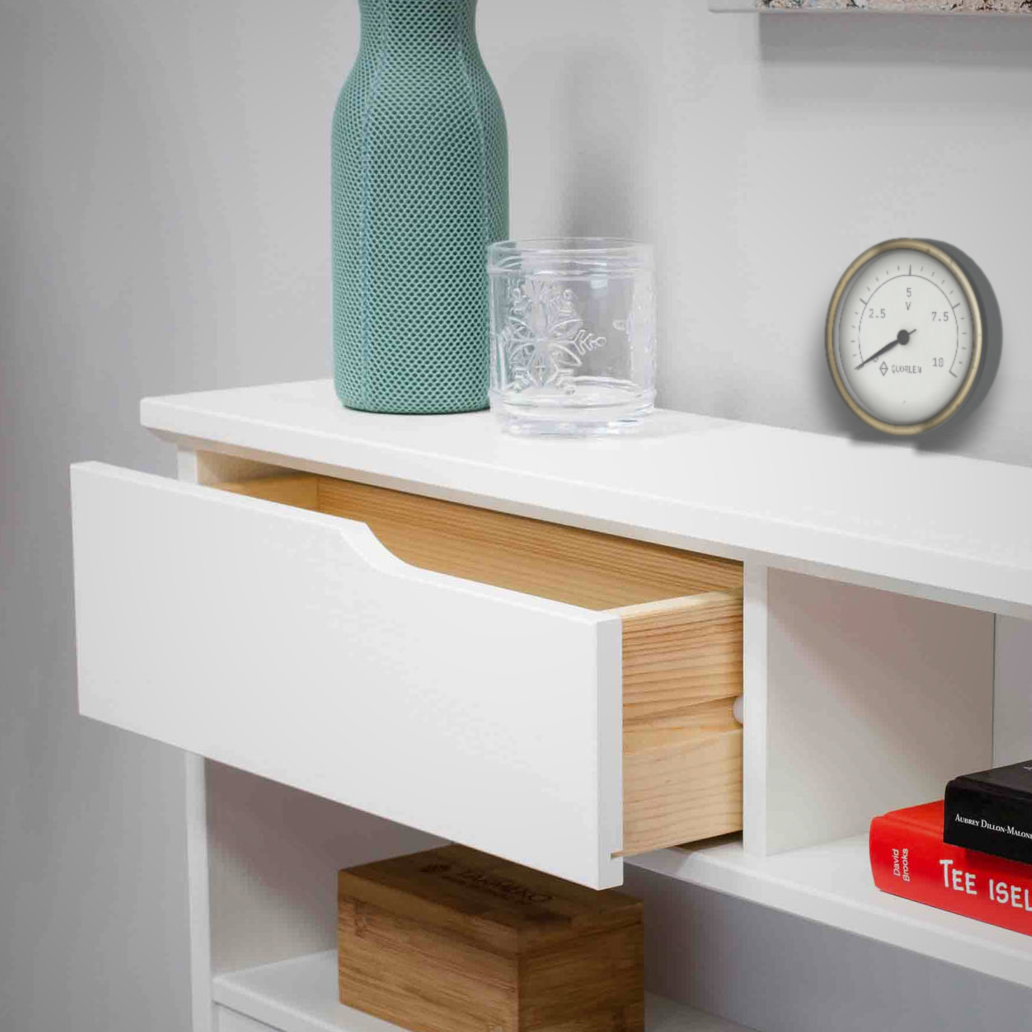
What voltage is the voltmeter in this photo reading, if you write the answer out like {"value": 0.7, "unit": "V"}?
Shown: {"value": 0, "unit": "V"}
